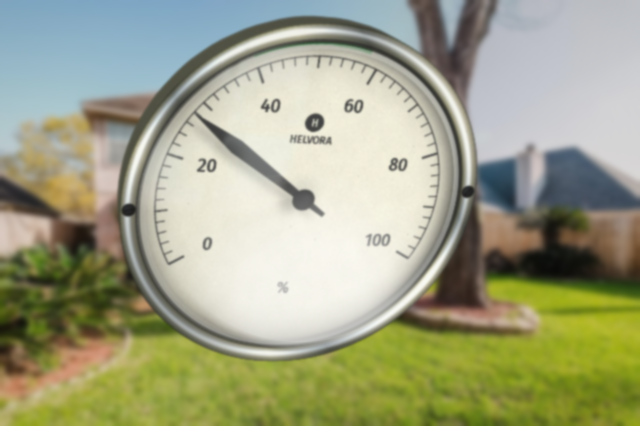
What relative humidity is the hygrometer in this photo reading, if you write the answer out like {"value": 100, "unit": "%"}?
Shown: {"value": 28, "unit": "%"}
